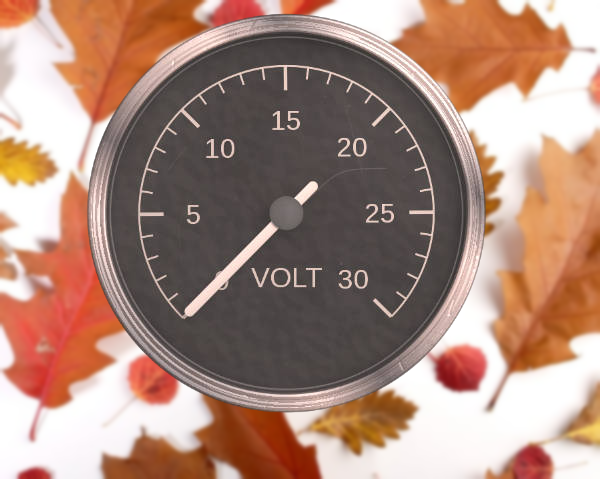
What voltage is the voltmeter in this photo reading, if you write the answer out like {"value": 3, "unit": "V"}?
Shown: {"value": 0, "unit": "V"}
